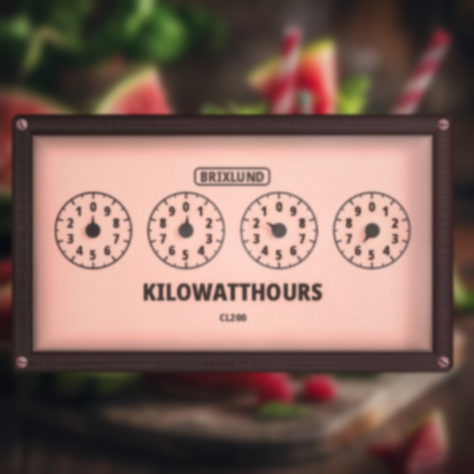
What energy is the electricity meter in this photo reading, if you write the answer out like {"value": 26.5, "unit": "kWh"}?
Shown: {"value": 16, "unit": "kWh"}
